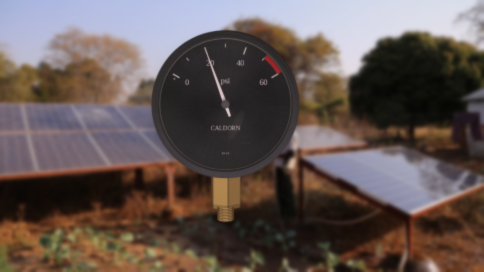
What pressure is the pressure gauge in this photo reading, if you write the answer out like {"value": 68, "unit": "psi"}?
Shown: {"value": 20, "unit": "psi"}
